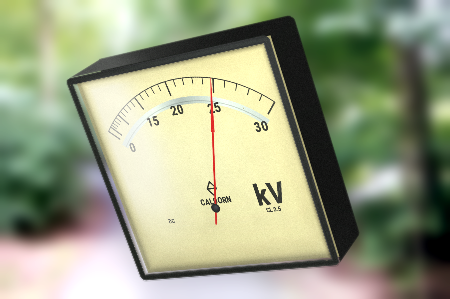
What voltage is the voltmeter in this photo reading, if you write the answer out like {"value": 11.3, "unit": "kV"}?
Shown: {"value": 25, "unit": "kV"}
